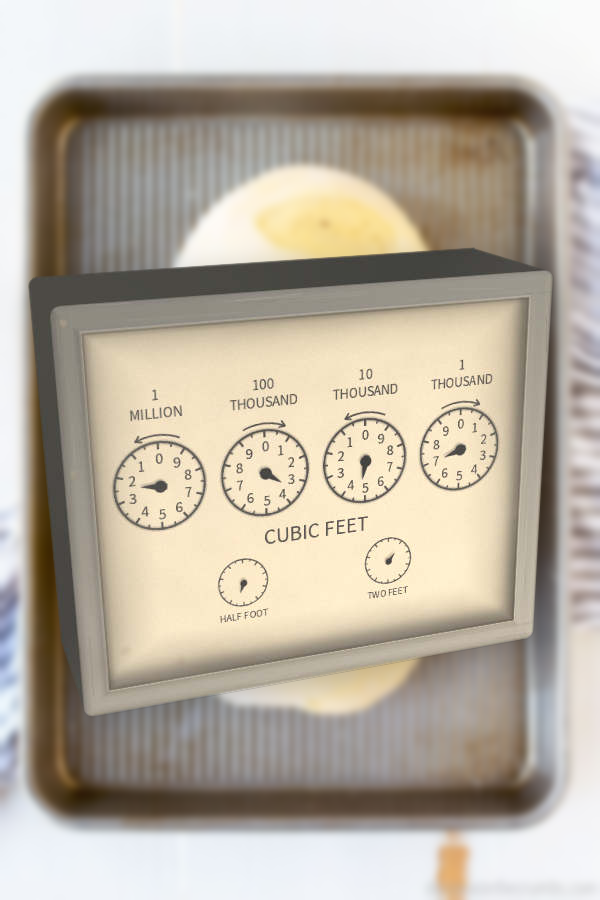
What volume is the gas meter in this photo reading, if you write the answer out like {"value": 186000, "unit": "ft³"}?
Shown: {"value": 234700, "unit": "ft³"}
